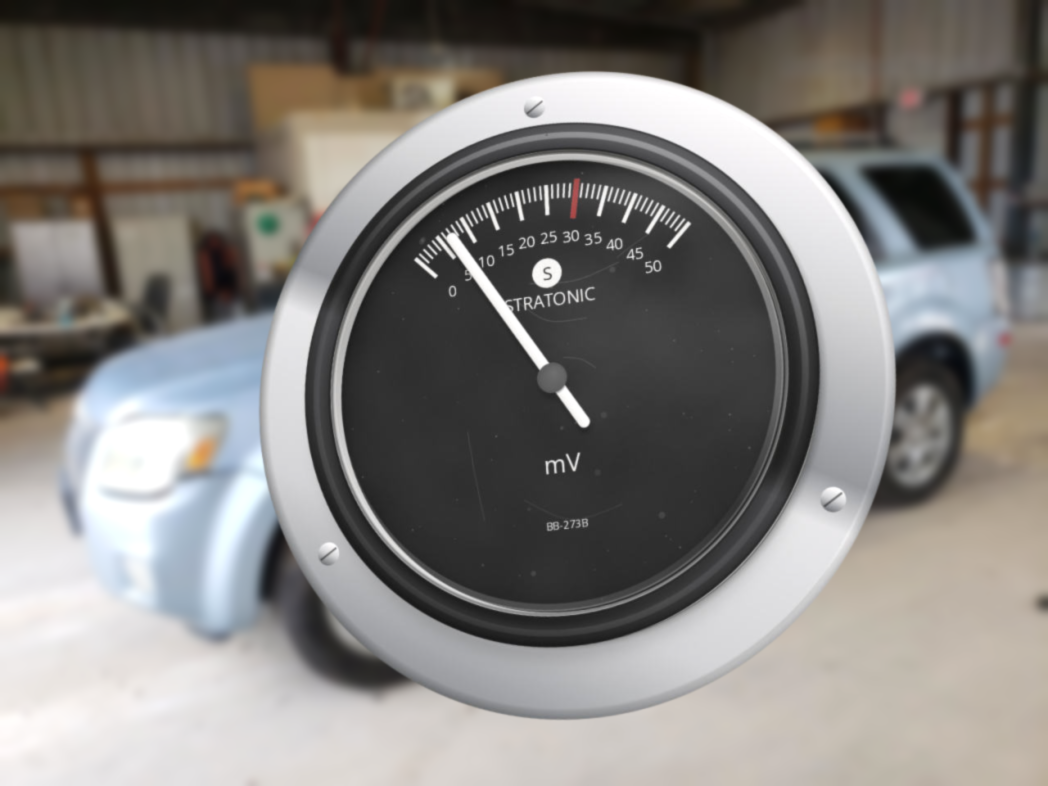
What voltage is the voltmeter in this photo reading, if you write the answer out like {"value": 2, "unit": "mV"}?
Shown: {"value": 7, "unit": "mV"}
